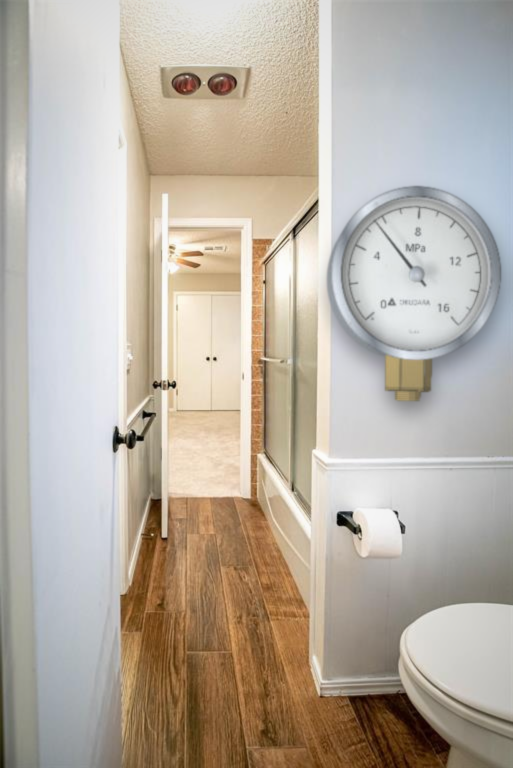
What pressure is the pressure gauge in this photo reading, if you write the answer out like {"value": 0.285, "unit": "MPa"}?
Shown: {"value": 5.5, "unit": "MPa"}
